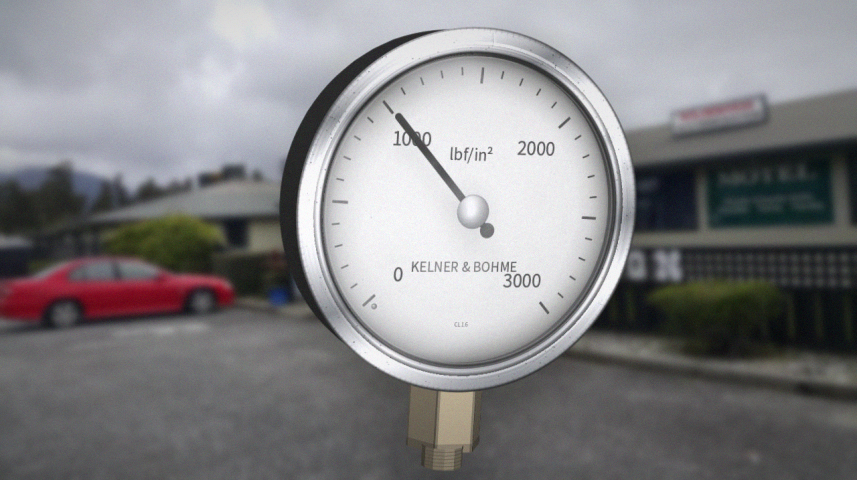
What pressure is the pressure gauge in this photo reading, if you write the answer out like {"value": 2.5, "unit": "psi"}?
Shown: {"value": 1000, "unit": "psi"}
